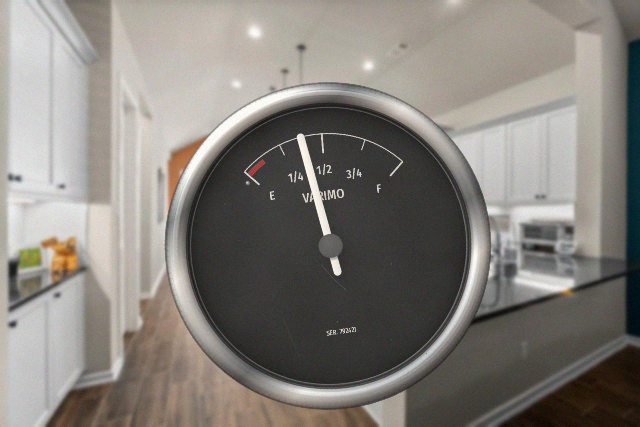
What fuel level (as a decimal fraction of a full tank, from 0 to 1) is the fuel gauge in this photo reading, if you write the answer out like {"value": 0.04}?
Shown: {"value": 0.375}
